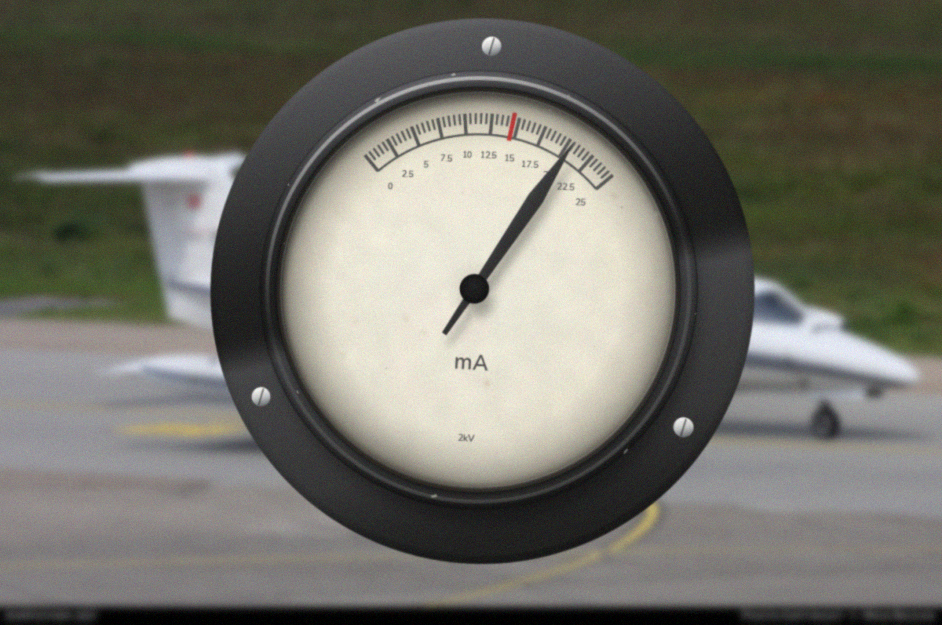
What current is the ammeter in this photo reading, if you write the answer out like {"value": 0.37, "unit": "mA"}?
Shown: {"value": 20.5, "unit": "mA"}
